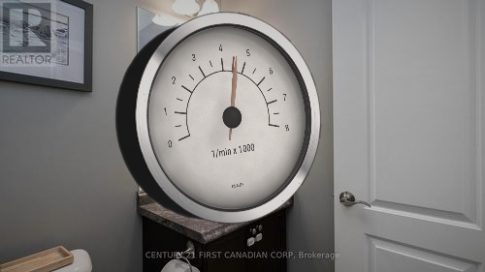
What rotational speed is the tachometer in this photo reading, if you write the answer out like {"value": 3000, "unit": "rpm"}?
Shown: {"value": 4500, "unit": "rpm"}
